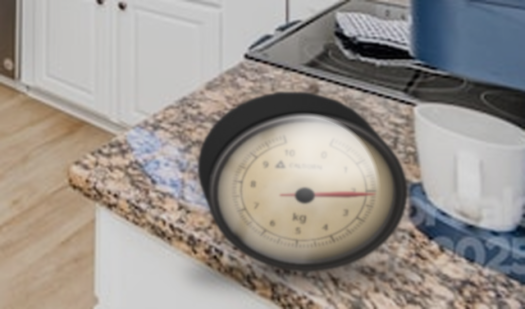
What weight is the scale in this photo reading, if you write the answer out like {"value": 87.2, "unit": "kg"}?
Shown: {"value": 2, "unit": "kg"}
